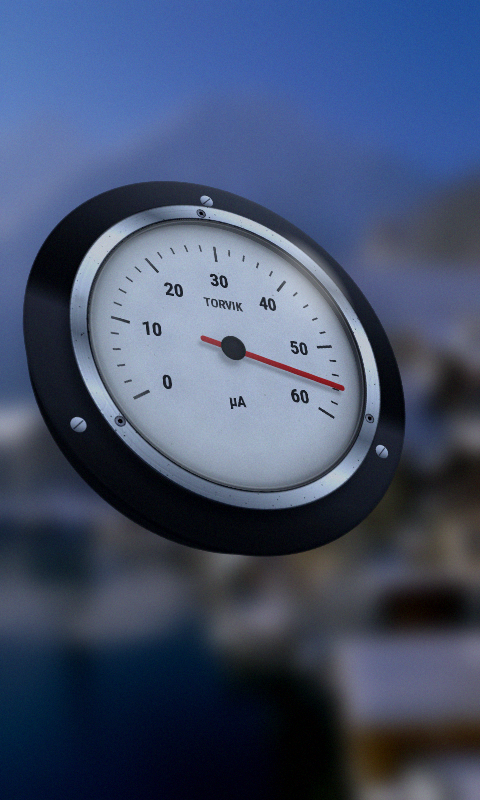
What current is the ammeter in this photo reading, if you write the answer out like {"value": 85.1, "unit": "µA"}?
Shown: {"value": 56, "unit": "µA"}
